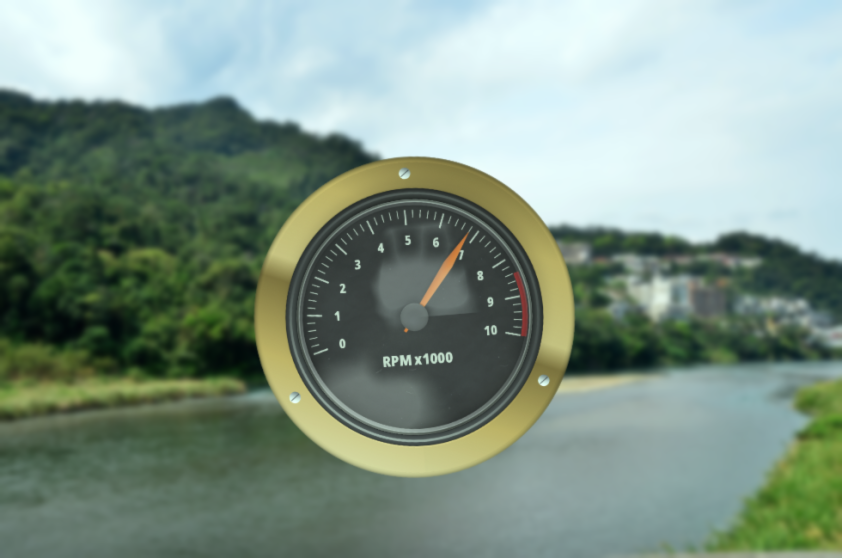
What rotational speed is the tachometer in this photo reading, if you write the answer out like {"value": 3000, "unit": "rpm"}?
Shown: {"value": 6800, "unit": "rpm"}
